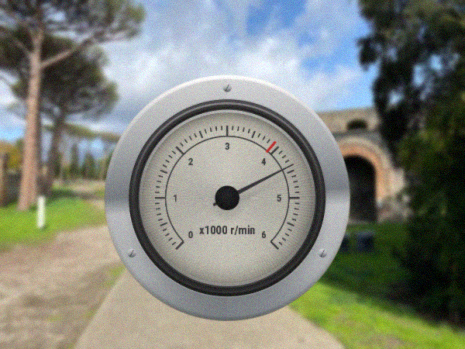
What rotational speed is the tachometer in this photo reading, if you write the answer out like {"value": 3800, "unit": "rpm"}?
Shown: {"value": 4400, "unit": "rpm"}
